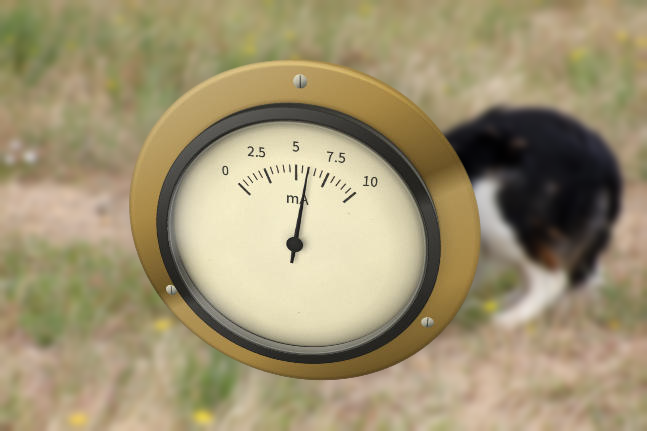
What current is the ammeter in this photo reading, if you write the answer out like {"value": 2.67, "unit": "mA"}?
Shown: {"value": 6, "unit": "mA"}
